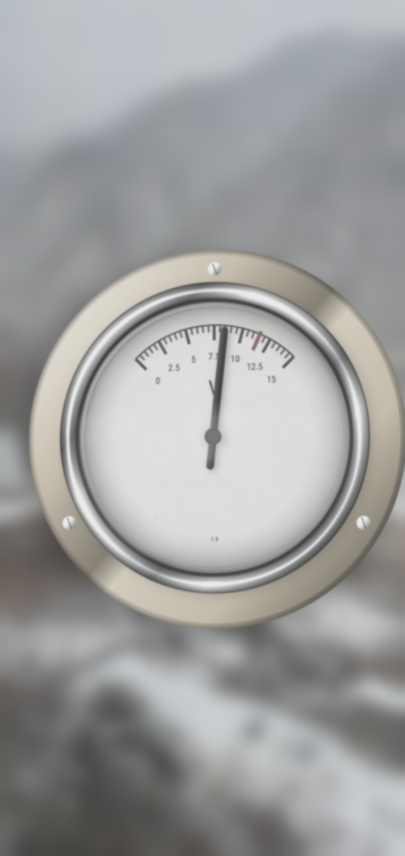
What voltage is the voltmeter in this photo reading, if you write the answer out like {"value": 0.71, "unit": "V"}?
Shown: {"value": 8.5, "unit": "V"}
